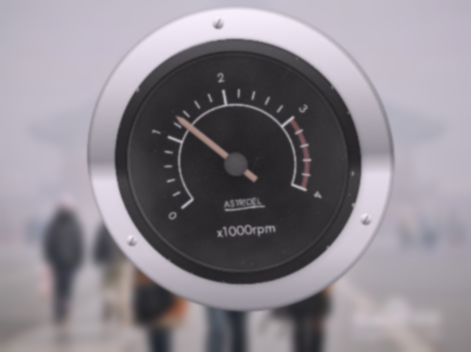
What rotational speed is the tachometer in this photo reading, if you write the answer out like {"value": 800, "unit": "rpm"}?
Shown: {"value": 1300, "unit": "rpm"}
